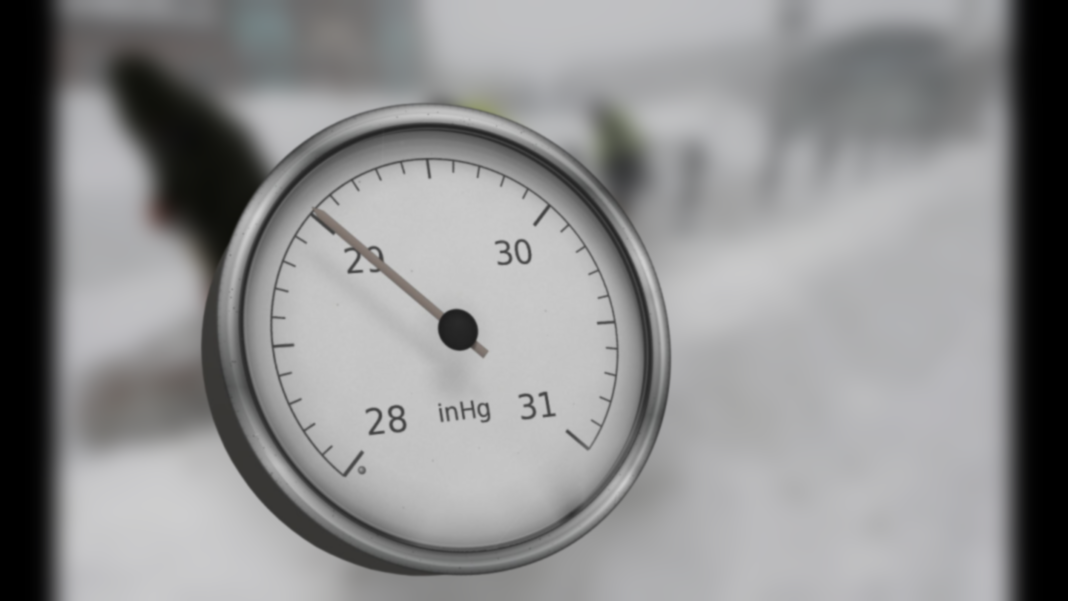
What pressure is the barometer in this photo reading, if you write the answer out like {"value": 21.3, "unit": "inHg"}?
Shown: {"value": 29, "unit": "inHg"}
